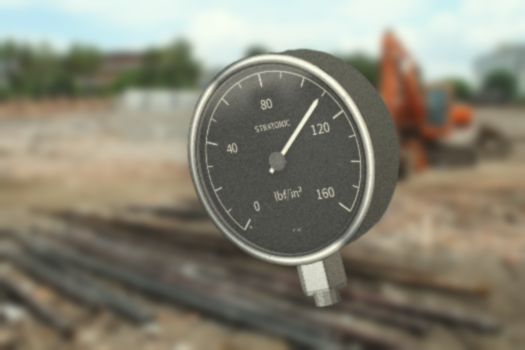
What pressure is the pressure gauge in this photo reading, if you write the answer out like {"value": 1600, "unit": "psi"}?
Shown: {"value": 110, "unit": "psi"}
